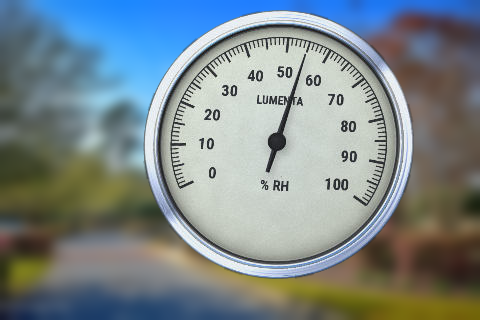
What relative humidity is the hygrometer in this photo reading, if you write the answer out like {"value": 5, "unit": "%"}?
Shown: {"value": 55, "unit": "%"}
